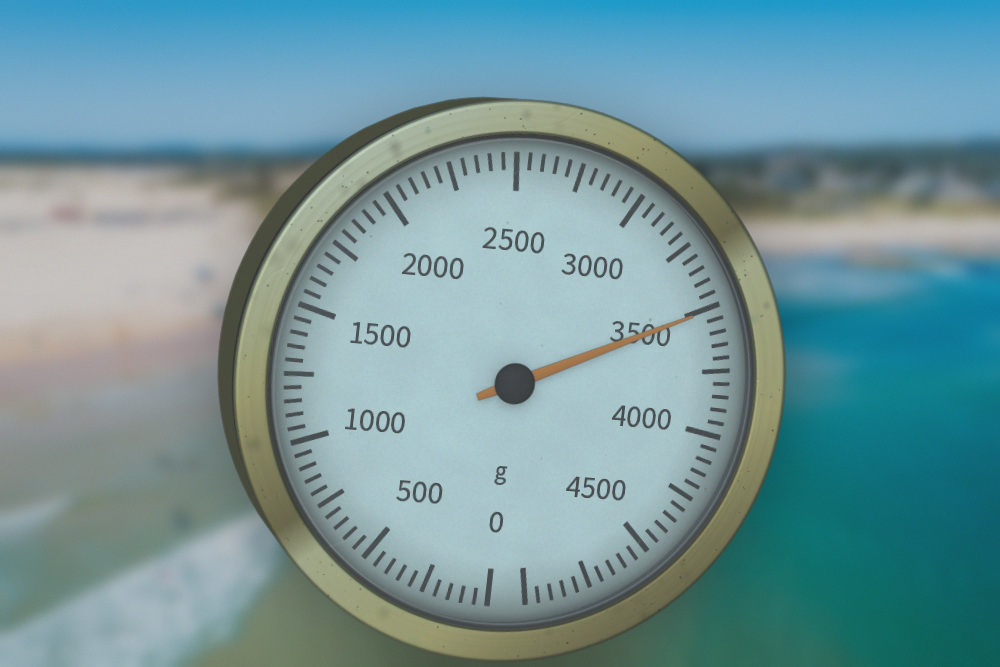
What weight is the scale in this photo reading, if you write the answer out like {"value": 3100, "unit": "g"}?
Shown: {"value": 3500, "unit": "g"}
